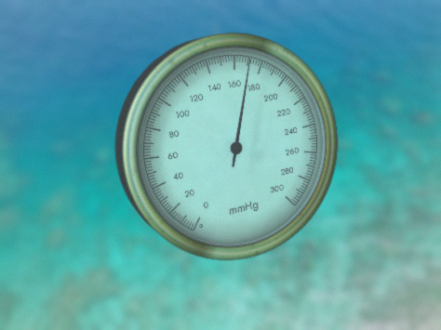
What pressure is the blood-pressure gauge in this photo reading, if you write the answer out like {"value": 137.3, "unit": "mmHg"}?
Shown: {"value": 170, "unit": "mmHg"}
